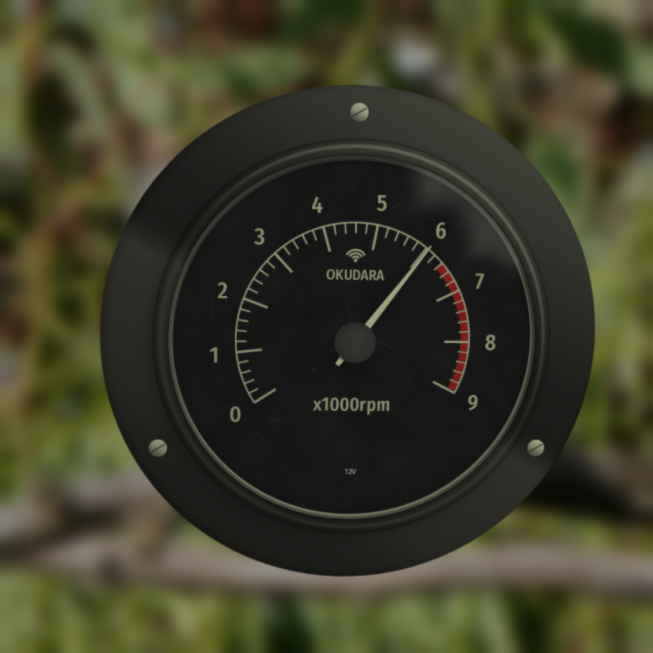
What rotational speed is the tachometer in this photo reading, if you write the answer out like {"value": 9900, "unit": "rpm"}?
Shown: {"value": 6000, "unit": "rpm"}
